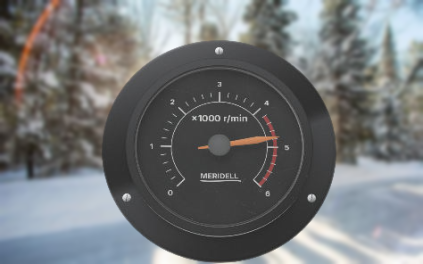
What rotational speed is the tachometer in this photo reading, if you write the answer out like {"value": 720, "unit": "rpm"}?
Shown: {"value": 4800, "unit": "rpm"}
